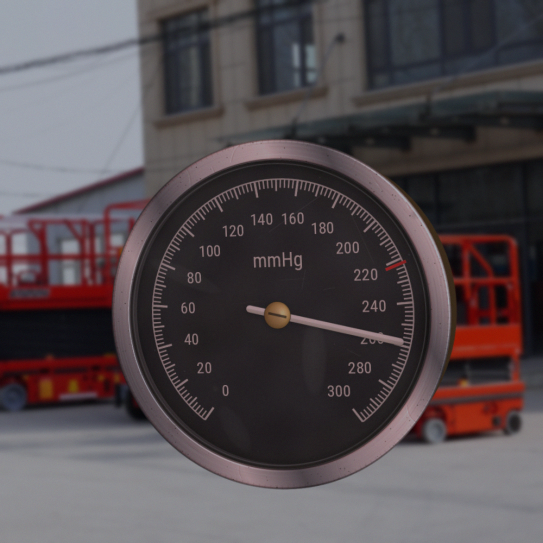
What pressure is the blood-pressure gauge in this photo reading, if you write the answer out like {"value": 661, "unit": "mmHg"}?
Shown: {"value": 258, "unit": "mmHg"}
